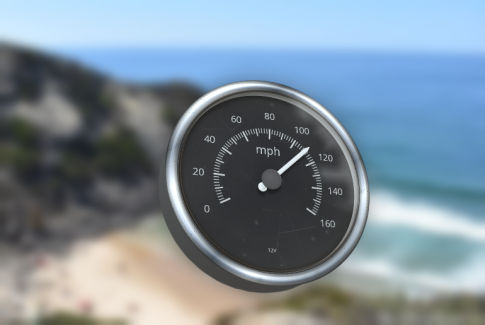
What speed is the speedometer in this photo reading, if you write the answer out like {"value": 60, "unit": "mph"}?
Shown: {"value": 110, "unit": "mph"}
